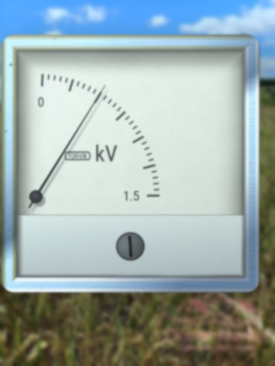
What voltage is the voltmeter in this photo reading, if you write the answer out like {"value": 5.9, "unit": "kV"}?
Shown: {"value": 0.5, "unit": "kV"}
